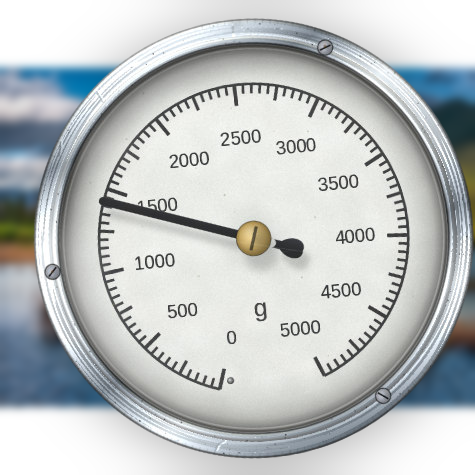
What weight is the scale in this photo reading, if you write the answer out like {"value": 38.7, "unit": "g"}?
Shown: {"value": 1425, "unit": "g"}
